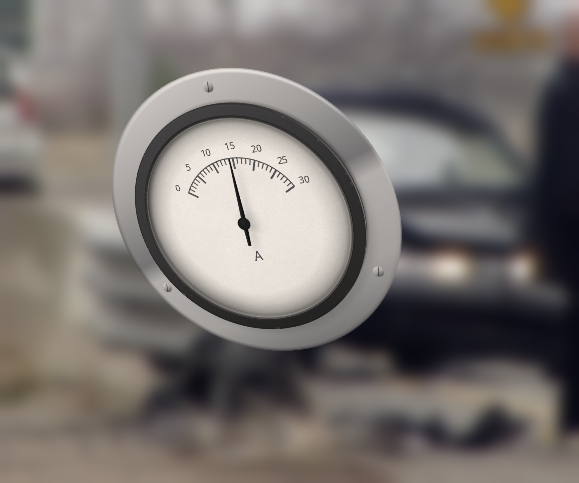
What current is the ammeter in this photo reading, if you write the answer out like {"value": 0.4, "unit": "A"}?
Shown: {"value": 15, "unit": "A"}
